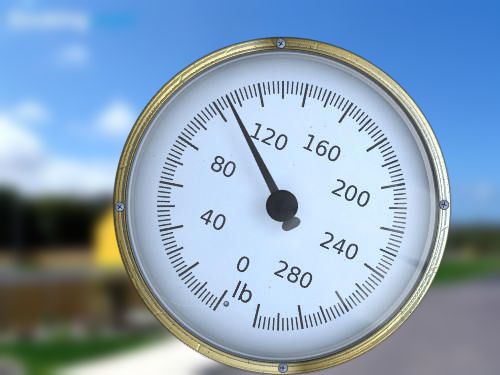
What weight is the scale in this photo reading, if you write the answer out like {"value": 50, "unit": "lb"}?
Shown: {"value": 106, "unit": "lb"}
